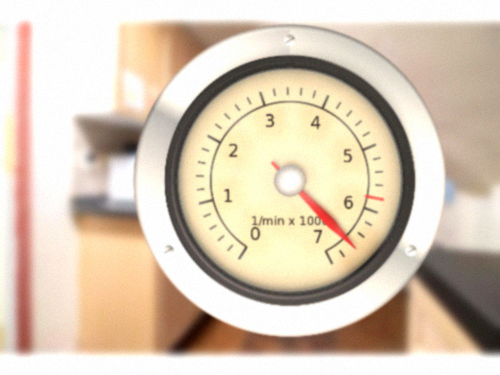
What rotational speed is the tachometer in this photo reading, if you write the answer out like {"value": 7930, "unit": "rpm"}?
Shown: {"value": 6600, "unit": "rpm"}
